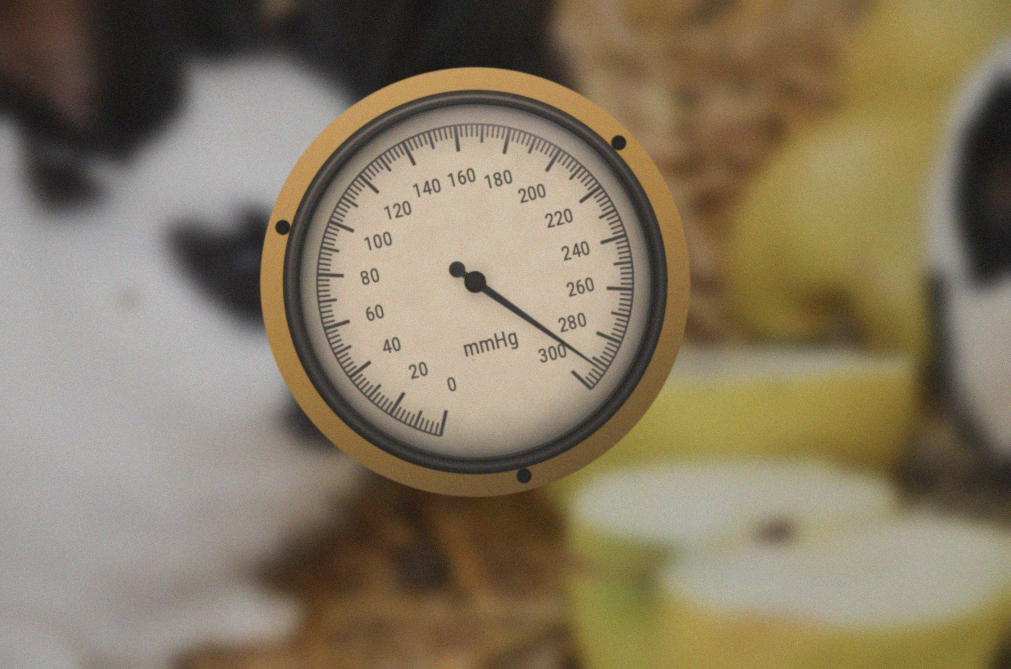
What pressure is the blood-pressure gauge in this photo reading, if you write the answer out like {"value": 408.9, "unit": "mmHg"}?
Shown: {"value": 292, "unit": "mmHg"}
